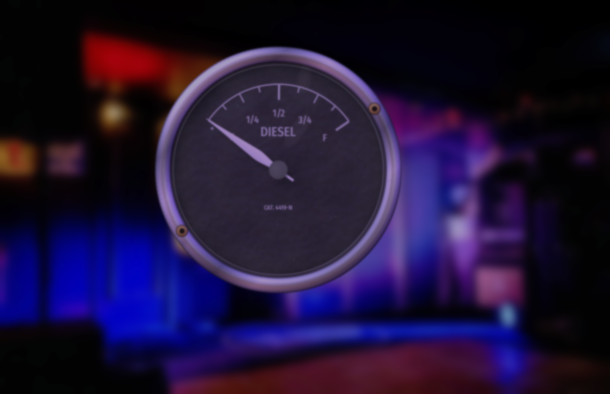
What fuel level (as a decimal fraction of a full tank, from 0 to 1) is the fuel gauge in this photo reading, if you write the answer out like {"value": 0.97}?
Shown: {"value": 0}
